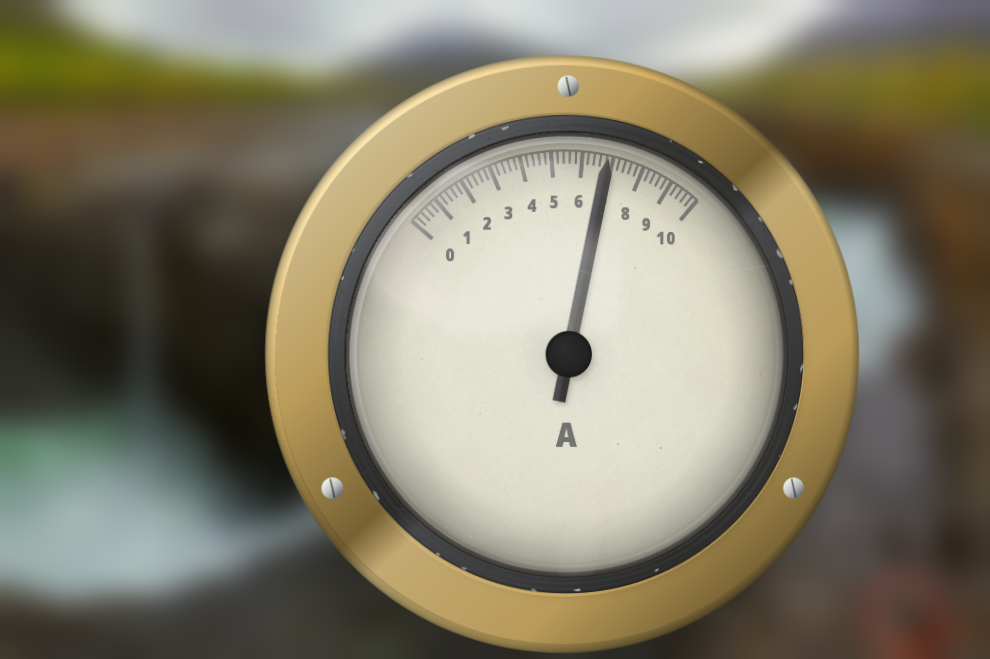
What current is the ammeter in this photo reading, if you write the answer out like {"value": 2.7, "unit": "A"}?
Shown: {"value": 6.8, "unit": "A"}
